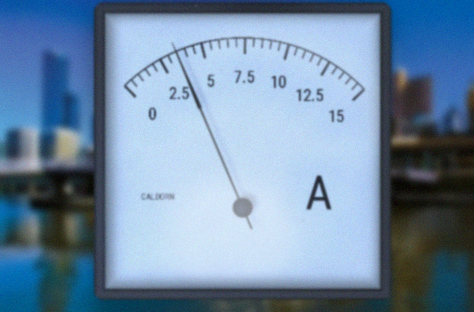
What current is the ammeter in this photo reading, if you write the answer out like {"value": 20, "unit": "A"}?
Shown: {"value": 3.5, "unit": "A"}
